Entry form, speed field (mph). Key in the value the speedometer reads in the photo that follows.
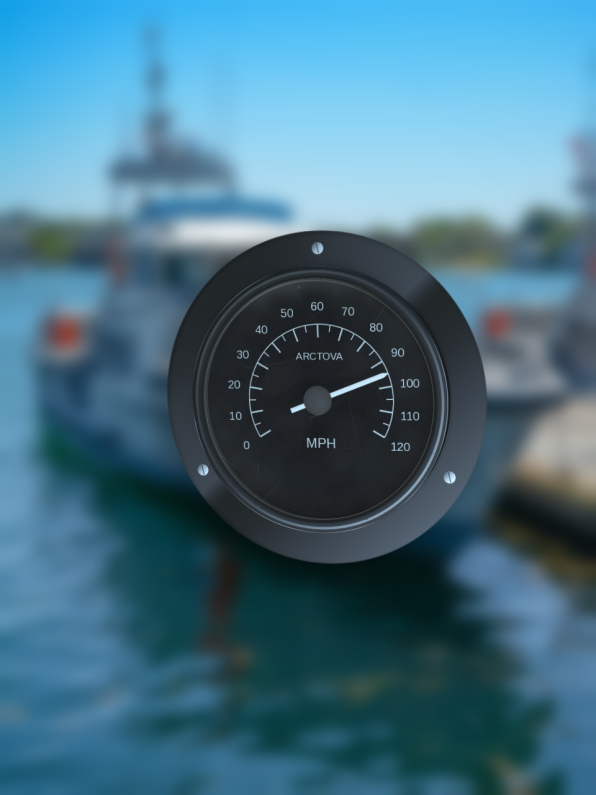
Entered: 95 mph
